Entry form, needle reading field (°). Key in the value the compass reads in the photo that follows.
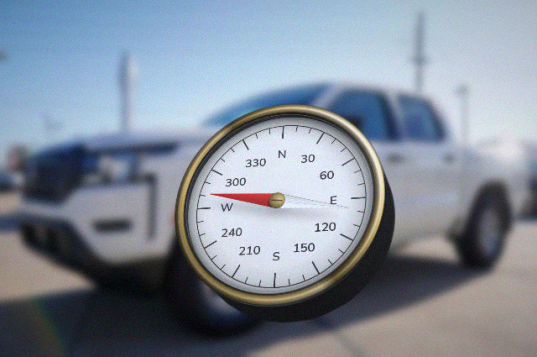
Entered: 280 °
